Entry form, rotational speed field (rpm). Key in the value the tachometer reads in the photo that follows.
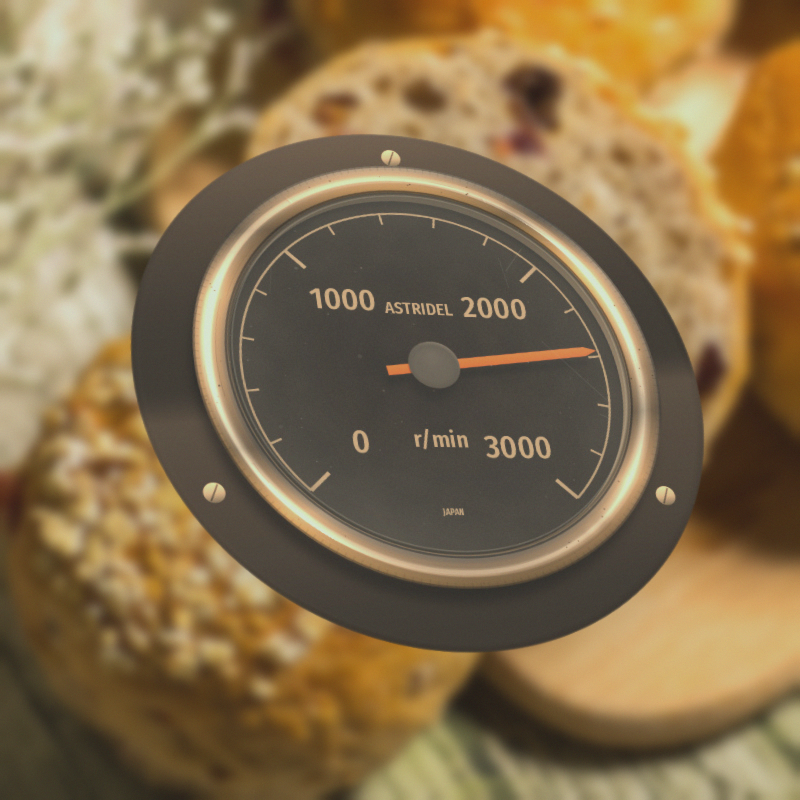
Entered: 2400 rpm
